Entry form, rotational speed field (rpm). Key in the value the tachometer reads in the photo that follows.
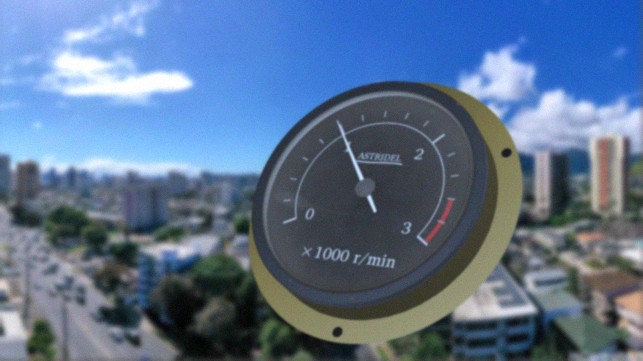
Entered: 1000 rpm
